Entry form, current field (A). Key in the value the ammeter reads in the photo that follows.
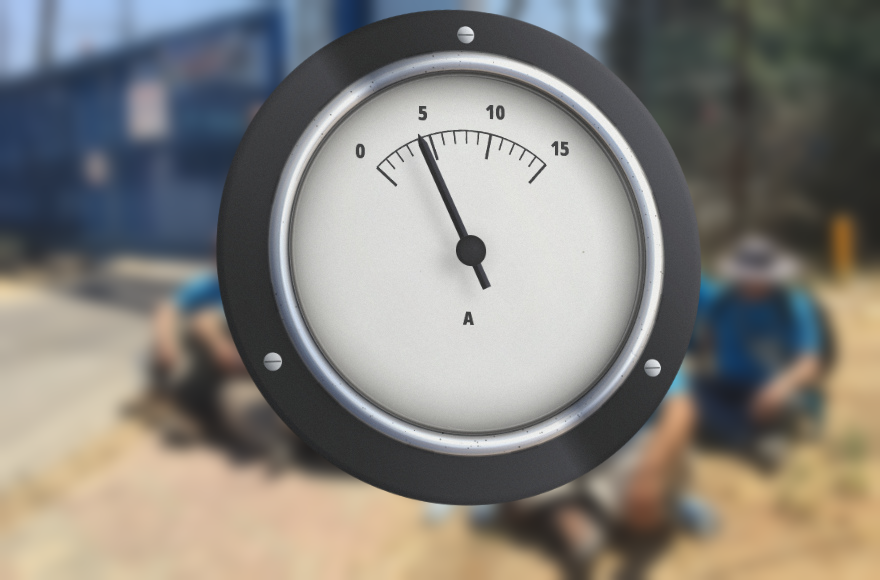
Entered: 4 A
